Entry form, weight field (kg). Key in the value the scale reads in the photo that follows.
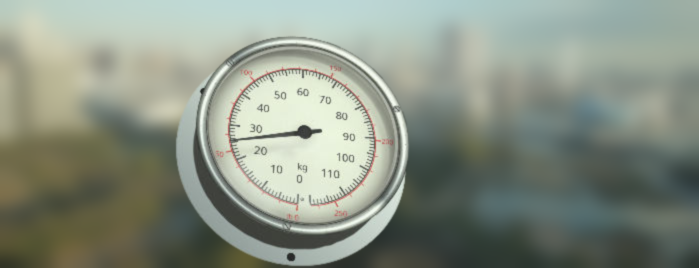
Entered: 25 kg
